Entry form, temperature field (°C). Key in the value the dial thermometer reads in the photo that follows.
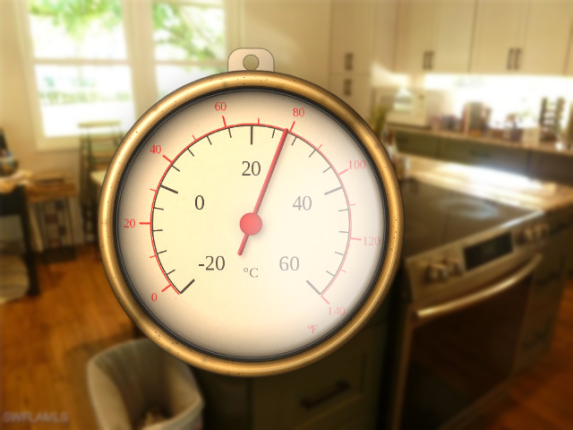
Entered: 26 °C
